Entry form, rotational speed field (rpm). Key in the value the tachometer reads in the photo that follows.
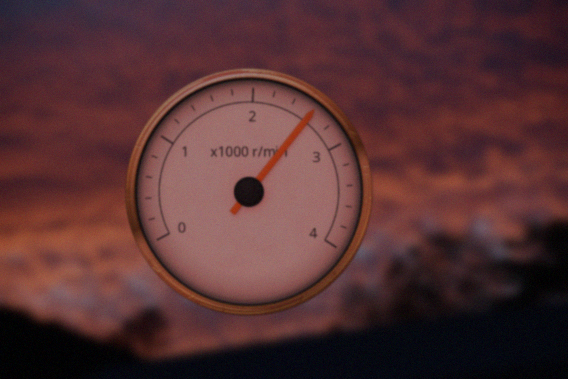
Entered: 2600 rpm
